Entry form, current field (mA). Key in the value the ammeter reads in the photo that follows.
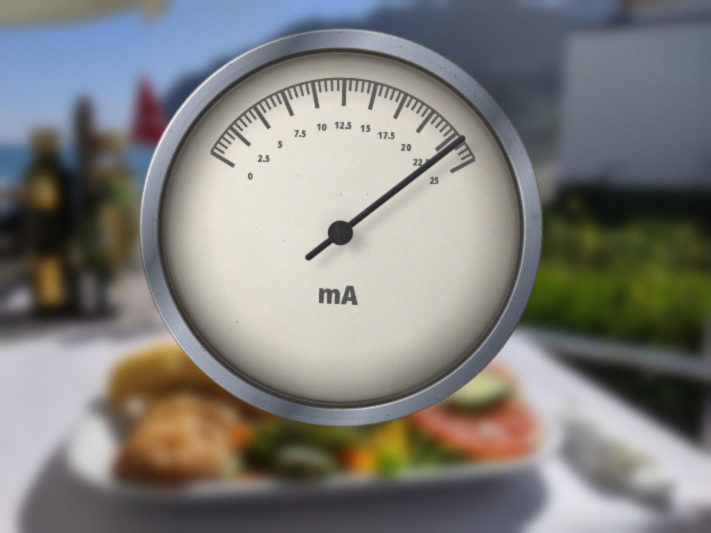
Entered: 23 mA
